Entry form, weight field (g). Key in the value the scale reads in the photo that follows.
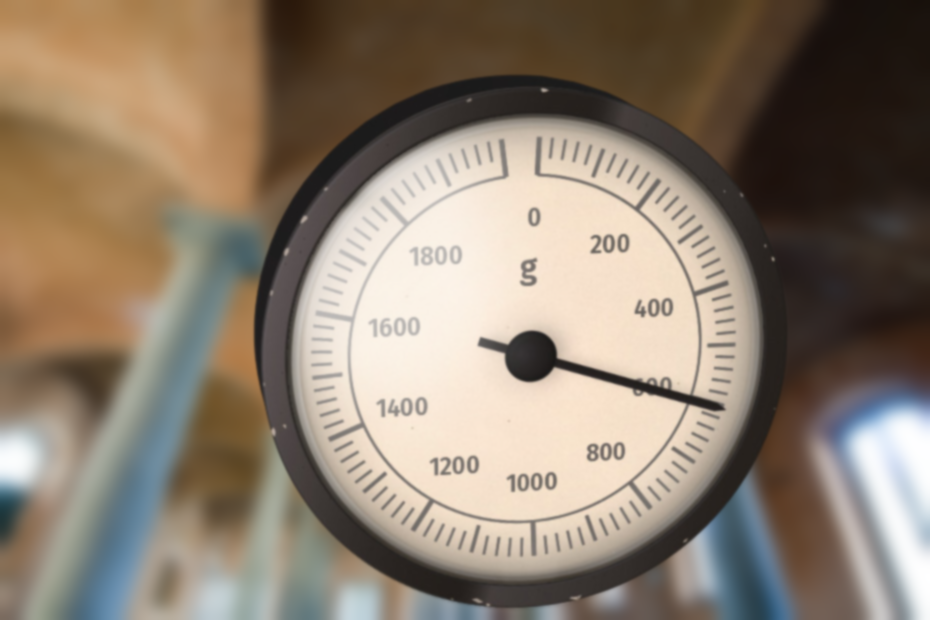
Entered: 600 g
